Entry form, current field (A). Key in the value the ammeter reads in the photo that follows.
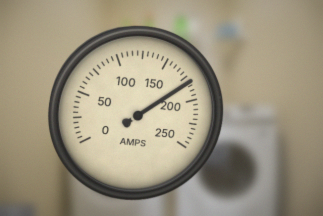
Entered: 180 A
